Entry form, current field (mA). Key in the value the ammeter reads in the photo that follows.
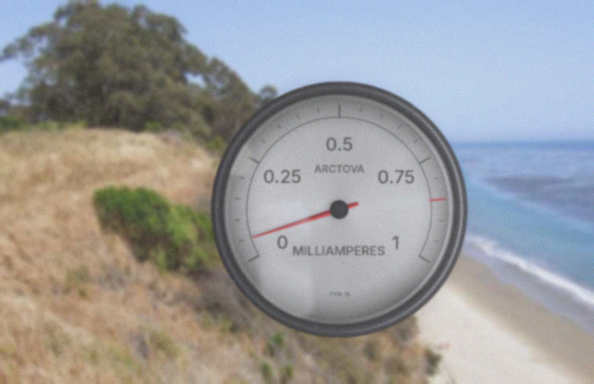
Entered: 0.05 mA
